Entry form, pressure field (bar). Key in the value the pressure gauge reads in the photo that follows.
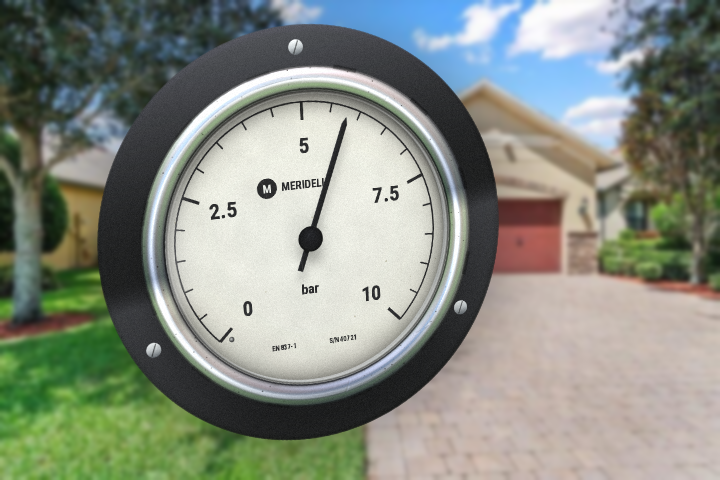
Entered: 5.75 bar
